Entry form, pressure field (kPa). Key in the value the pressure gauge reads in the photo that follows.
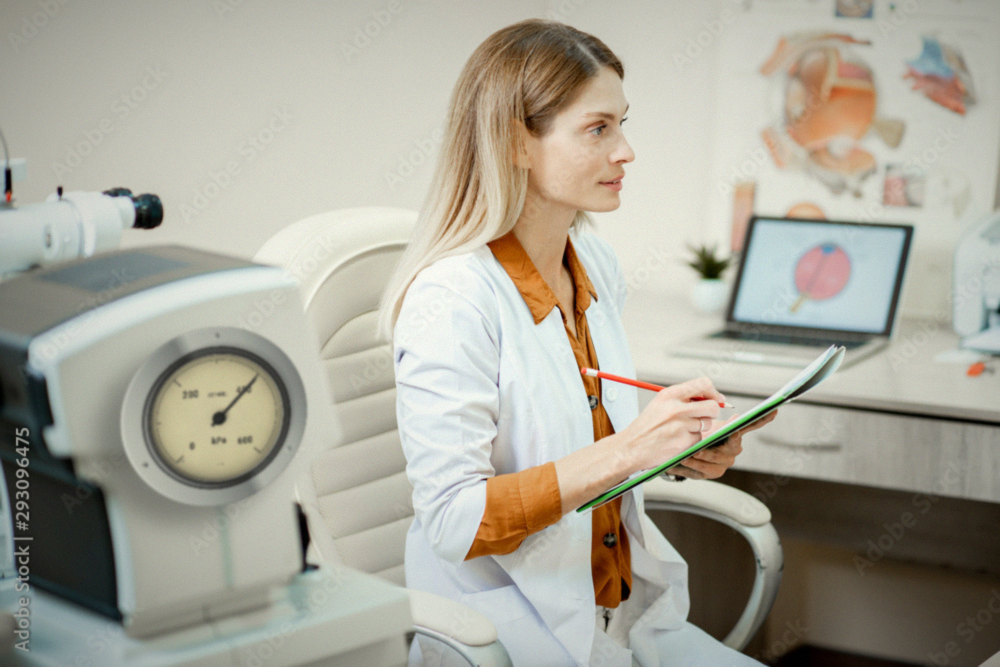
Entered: 400 kPa
